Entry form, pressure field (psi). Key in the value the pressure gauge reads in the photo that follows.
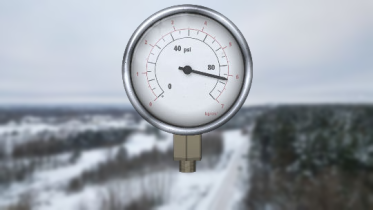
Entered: 87.5 psi
